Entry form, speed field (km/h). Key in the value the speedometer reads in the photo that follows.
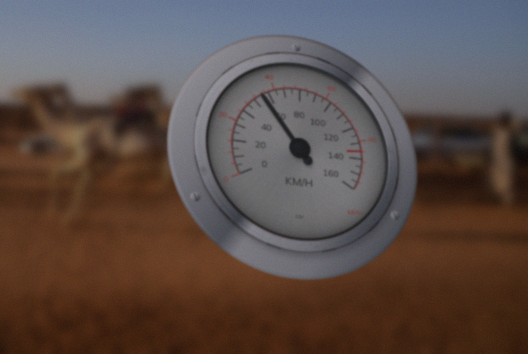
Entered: 55 km/h
